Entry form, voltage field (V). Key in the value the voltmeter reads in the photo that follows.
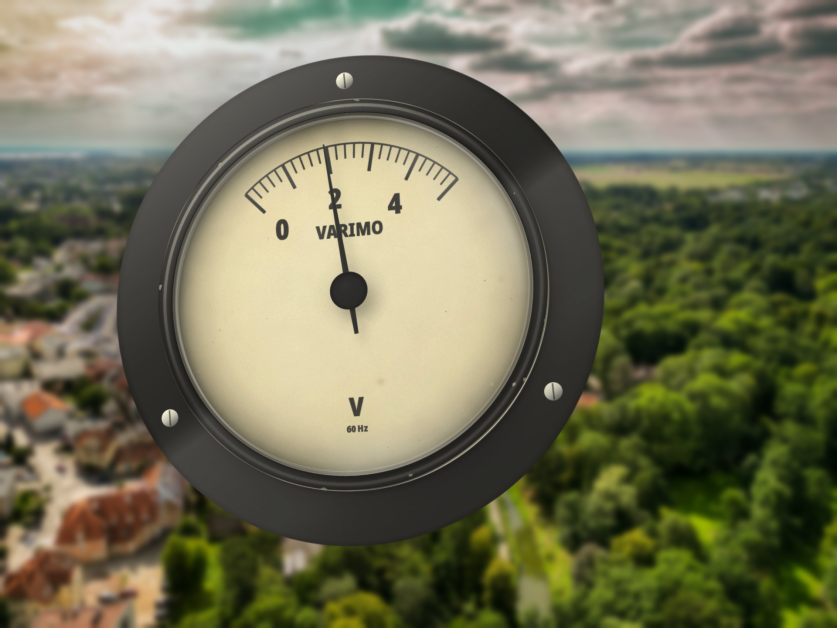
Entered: 2 V
